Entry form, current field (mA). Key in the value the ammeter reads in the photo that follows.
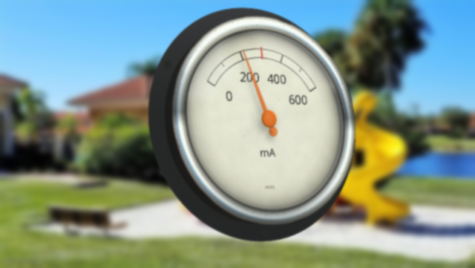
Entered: 200 mA
